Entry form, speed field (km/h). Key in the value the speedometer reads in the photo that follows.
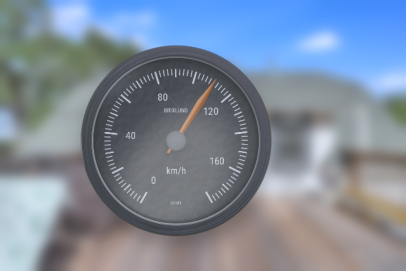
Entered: 110 km/h
